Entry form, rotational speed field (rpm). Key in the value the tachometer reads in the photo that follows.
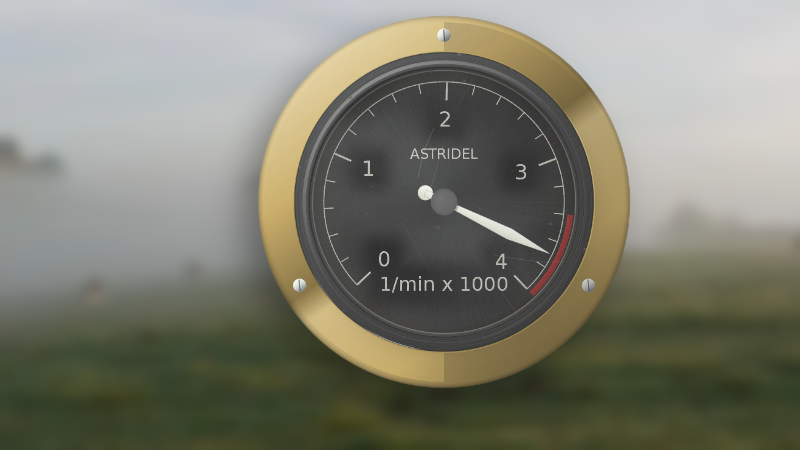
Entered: 3700 rpm
